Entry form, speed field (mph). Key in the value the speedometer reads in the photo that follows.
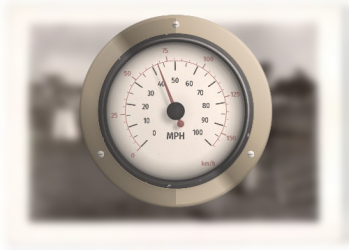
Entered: 42.5 mph
